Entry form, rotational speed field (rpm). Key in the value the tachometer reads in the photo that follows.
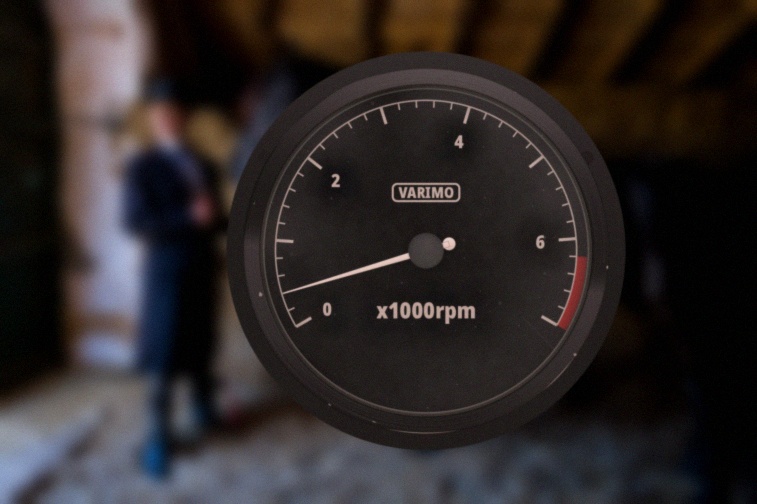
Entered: 400 rpm
